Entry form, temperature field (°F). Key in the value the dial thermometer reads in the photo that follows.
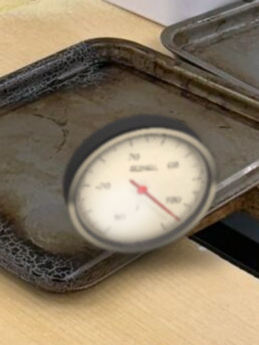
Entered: 110 °F
